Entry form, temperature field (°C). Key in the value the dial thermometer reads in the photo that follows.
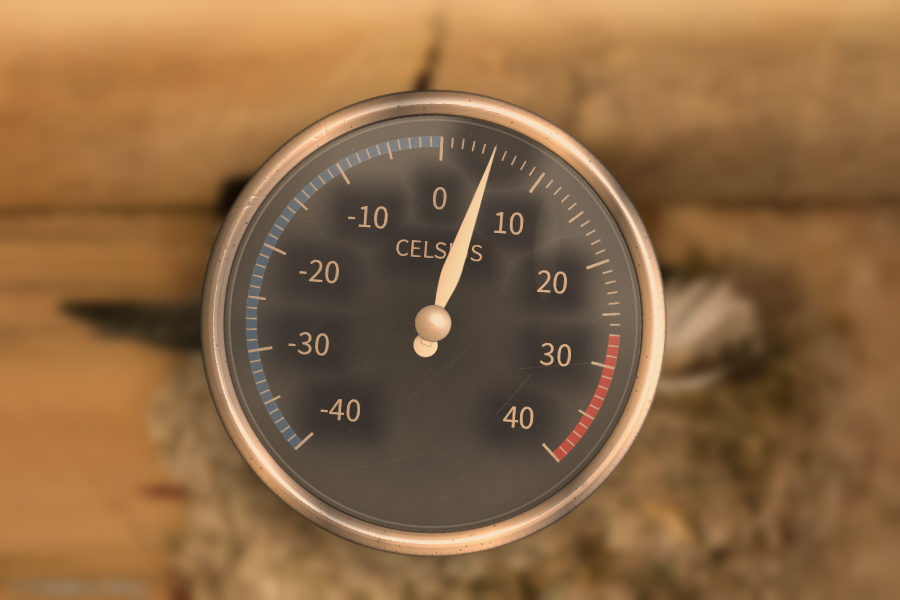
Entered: 5 °C
